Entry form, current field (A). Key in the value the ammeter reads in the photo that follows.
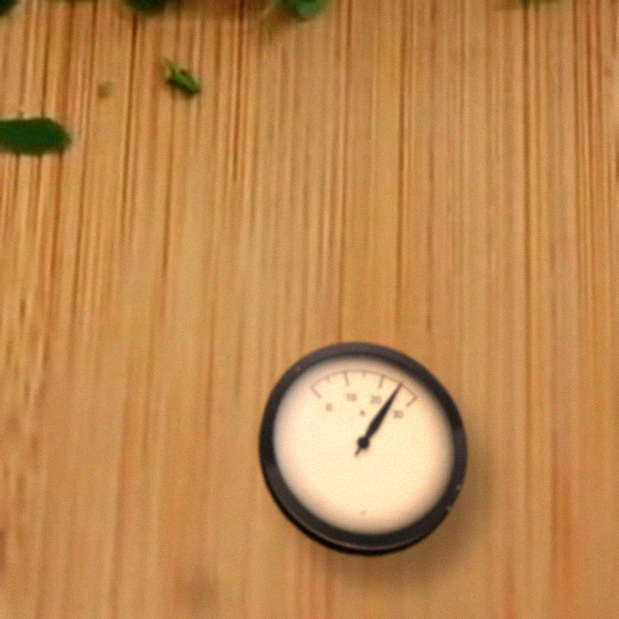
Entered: 25 A
